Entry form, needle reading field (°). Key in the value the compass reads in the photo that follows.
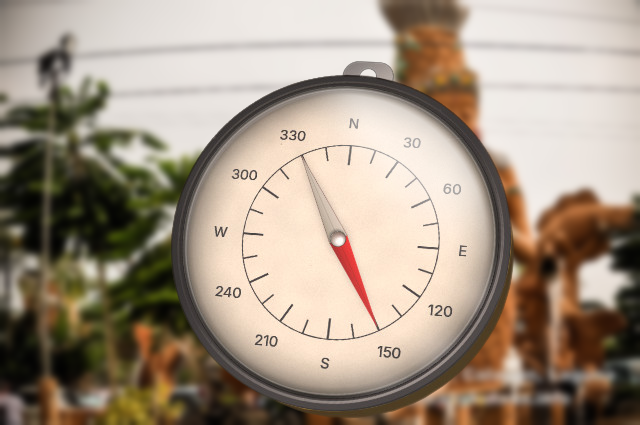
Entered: 150 °
